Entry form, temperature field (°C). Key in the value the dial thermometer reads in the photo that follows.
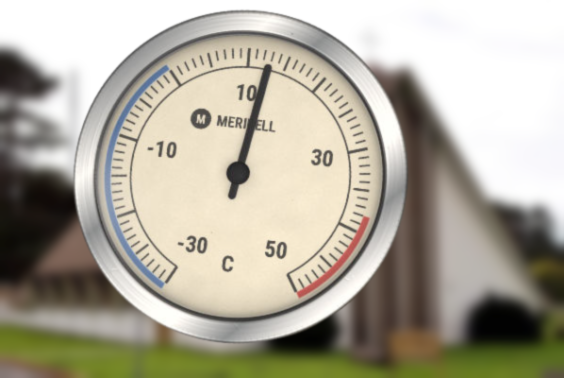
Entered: 13 °C
